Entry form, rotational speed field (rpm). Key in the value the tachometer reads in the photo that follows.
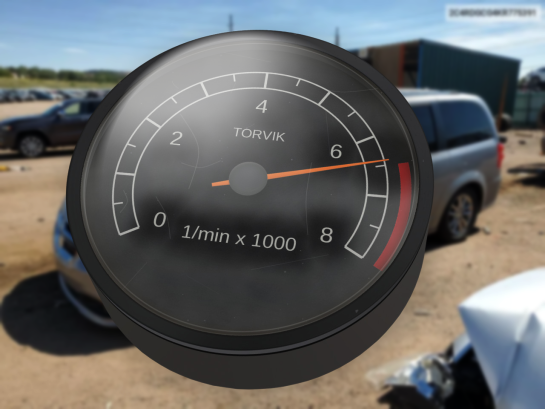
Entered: 6500 rpm
